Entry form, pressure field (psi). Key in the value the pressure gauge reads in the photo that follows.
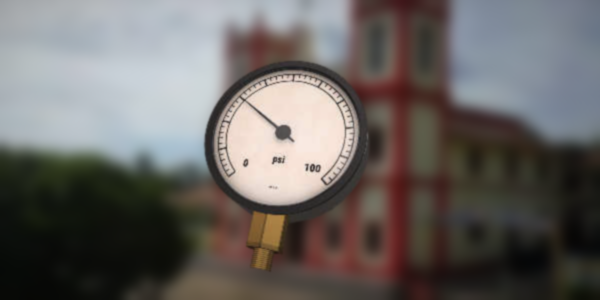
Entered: 30 psi
